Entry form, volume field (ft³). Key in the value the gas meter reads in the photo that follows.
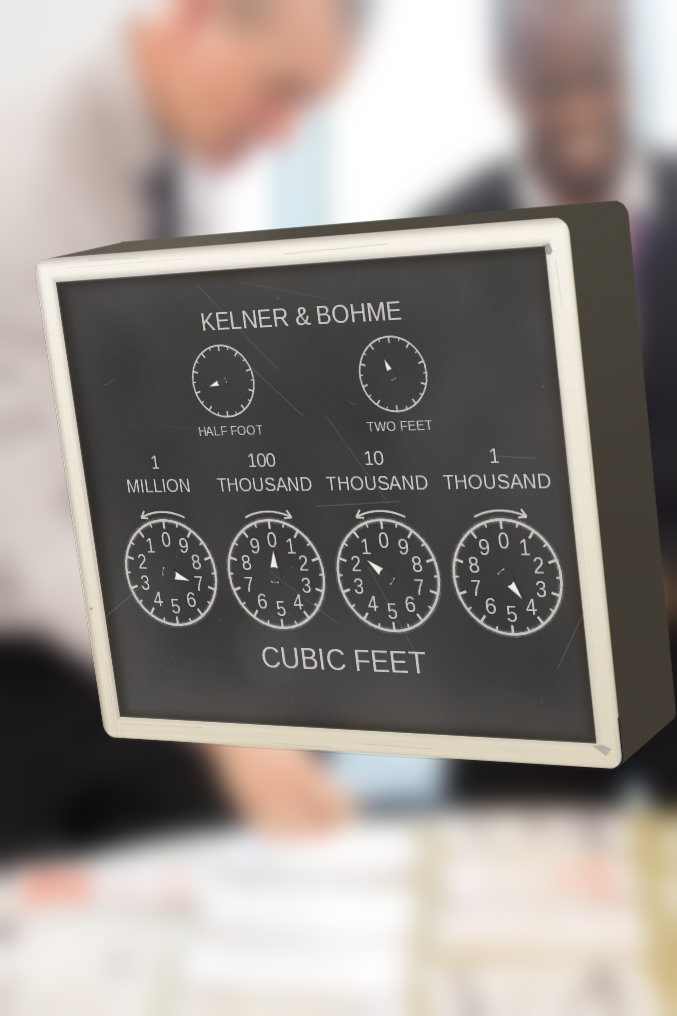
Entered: 701400 ft³
